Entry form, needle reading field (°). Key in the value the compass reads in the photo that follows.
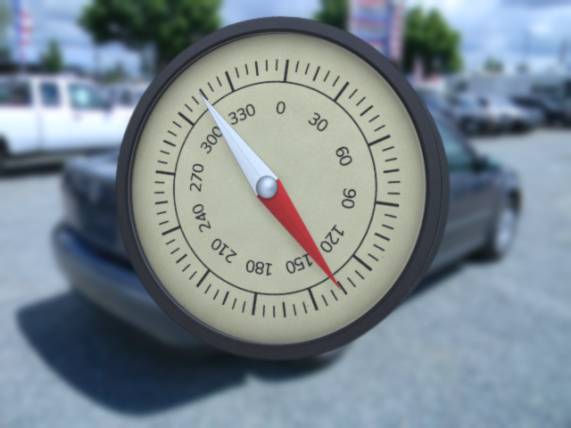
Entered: 135 °
